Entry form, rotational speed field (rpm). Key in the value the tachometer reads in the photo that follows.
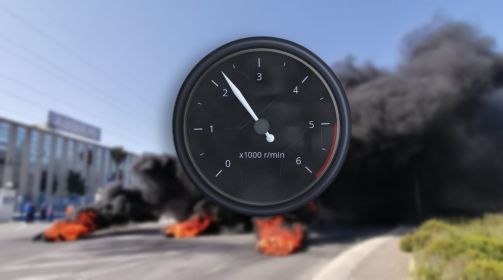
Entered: 2250 rpm
